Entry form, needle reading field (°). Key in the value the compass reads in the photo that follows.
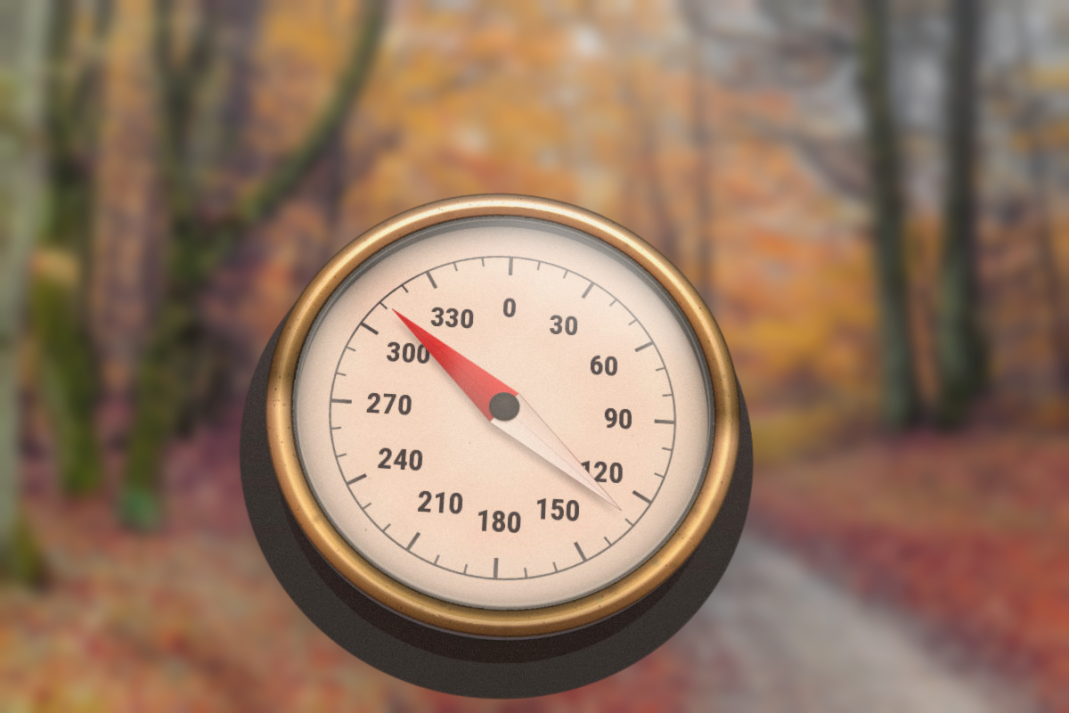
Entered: 310 °
